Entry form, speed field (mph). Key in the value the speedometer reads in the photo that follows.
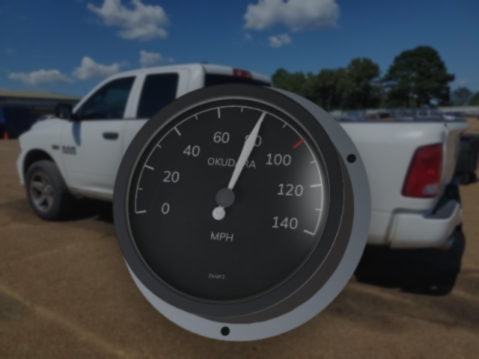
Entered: 80 mph
